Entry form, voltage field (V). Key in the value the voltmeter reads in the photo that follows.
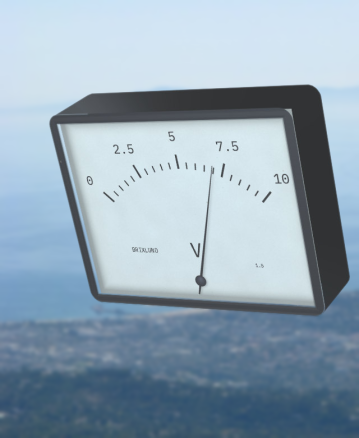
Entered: 7 V
